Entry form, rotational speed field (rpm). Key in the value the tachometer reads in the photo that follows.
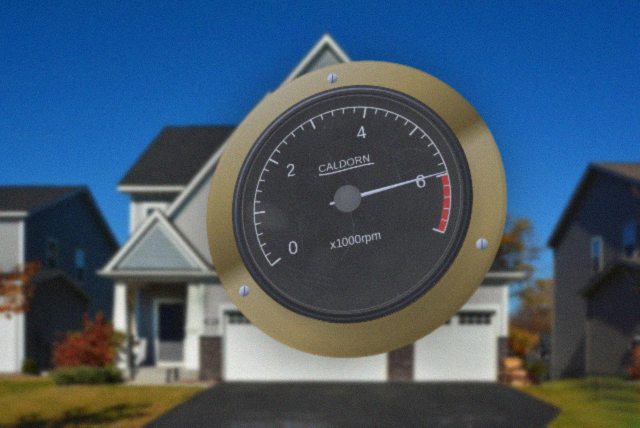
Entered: 6000 rpm
